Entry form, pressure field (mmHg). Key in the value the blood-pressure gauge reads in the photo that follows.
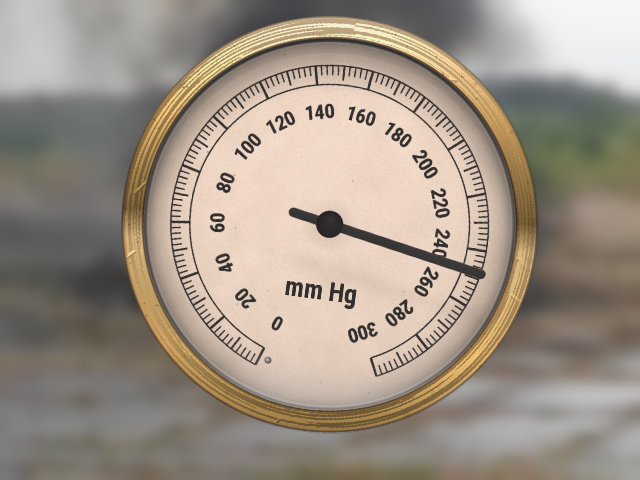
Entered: 248 mmHg
